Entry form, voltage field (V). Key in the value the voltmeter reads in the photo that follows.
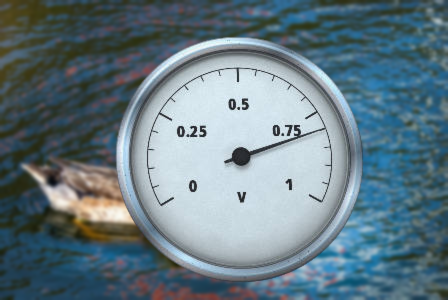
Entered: 0.8 V
